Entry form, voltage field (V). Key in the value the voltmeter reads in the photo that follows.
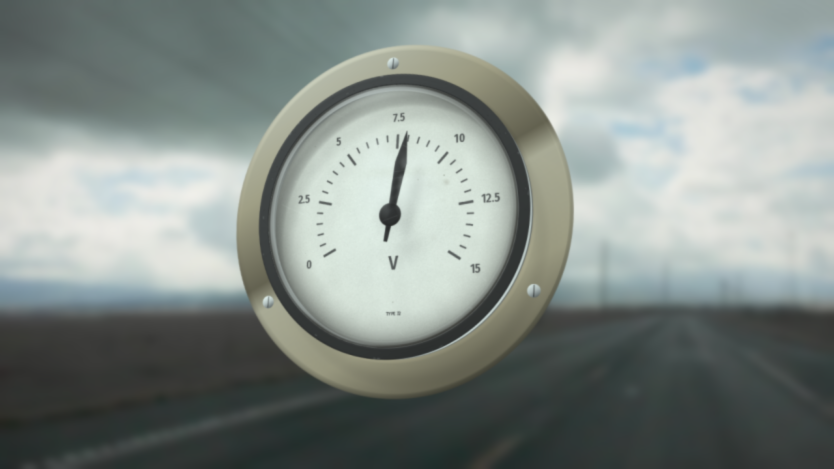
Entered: 8 V
